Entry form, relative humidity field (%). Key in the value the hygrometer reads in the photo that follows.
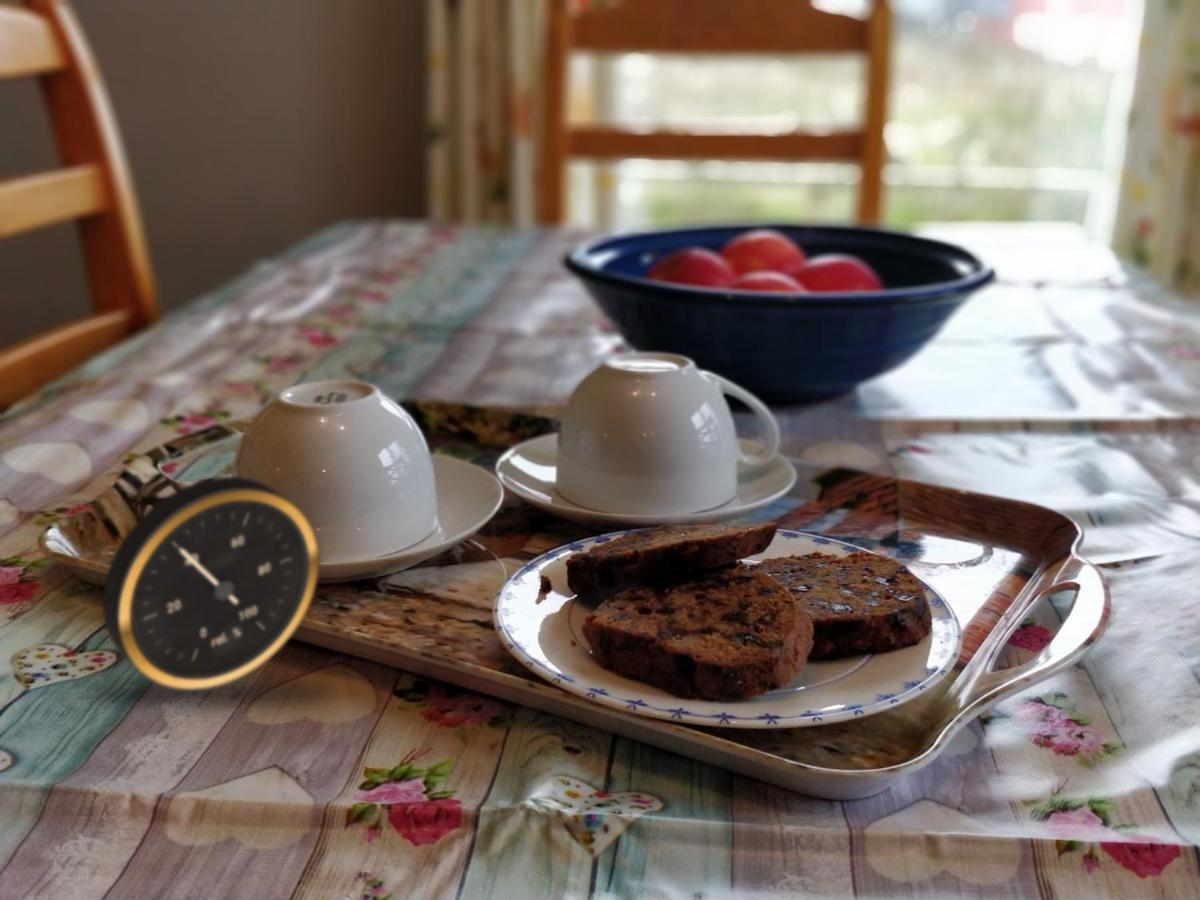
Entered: 40 %
